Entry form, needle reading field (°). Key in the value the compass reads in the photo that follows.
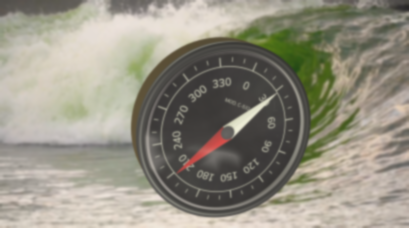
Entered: 210 °
